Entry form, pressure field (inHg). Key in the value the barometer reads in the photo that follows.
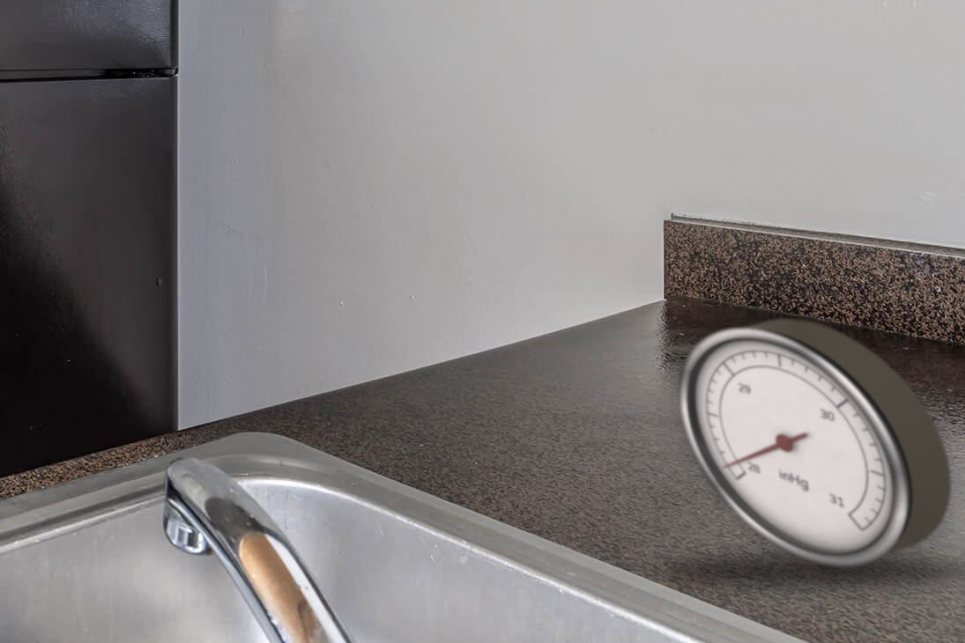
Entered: 28.1 inHg
